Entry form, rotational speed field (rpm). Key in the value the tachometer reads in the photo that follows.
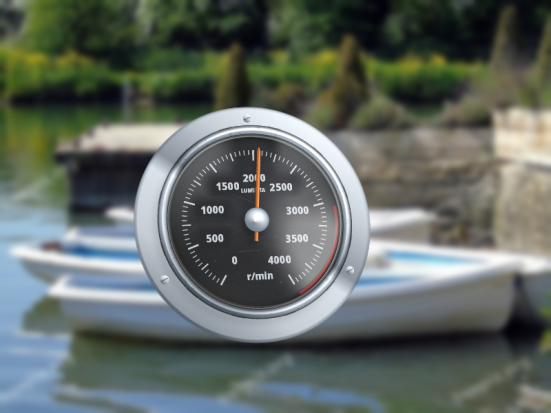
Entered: 2050 rpm
